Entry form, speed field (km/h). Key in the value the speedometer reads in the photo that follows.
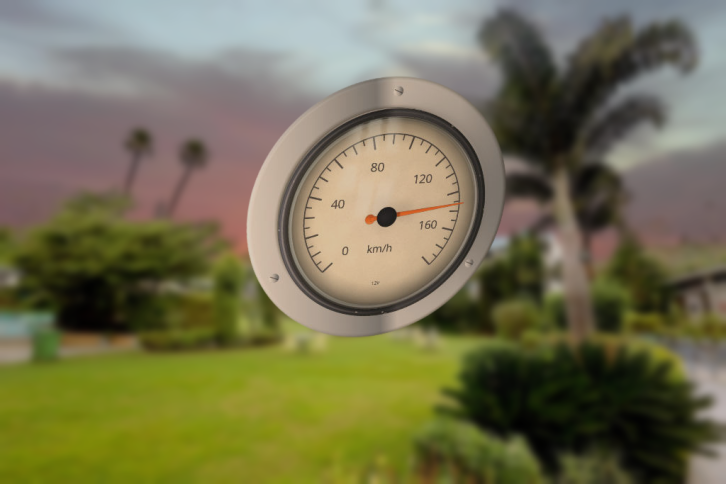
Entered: 145 km/h
